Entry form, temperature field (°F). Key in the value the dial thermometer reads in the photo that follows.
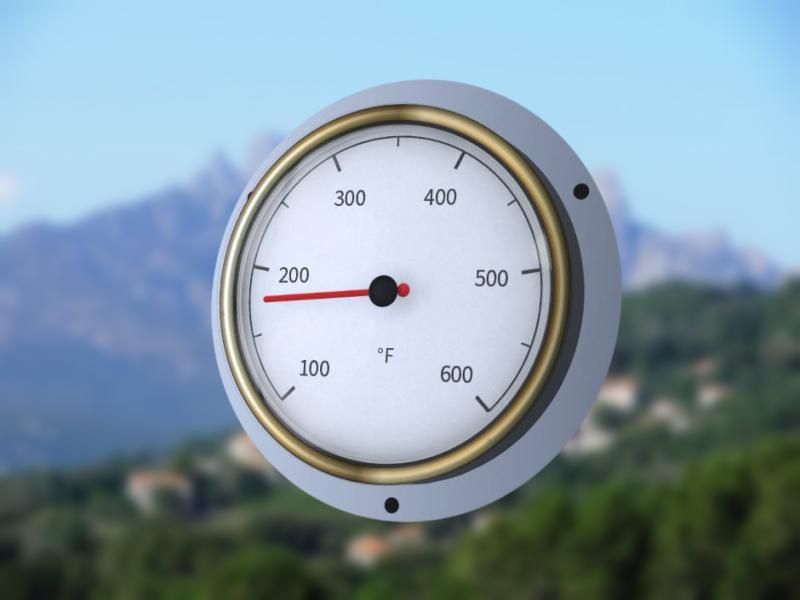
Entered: 175 °F
